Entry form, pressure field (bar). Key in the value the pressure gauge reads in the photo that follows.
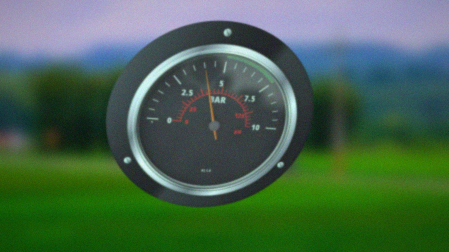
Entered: 4 bar
